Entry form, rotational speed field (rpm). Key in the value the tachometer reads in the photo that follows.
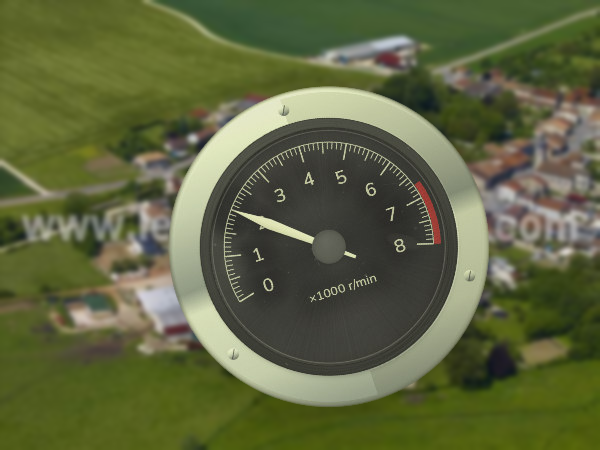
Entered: 2000 rpm
